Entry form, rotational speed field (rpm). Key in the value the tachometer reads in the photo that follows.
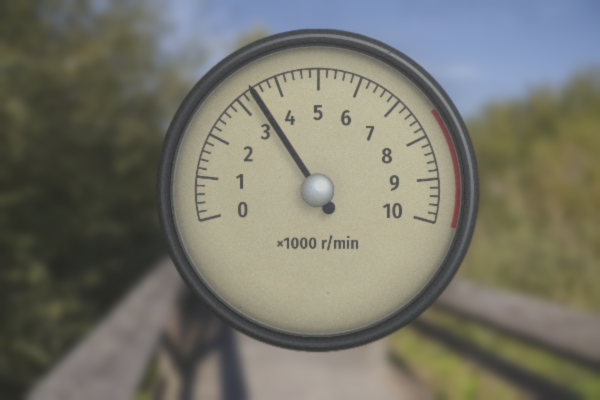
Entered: 3400 rpm
